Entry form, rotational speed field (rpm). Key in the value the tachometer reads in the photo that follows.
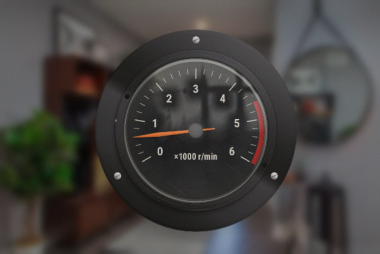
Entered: 600 rpm
